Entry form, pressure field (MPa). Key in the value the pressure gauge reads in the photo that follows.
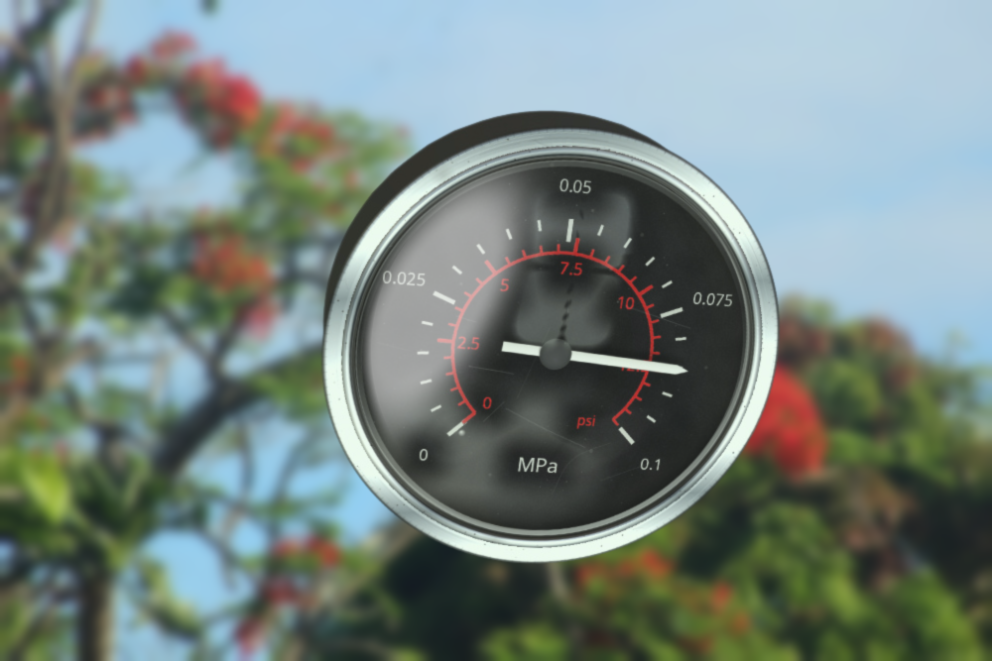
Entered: 0.085 MPa
